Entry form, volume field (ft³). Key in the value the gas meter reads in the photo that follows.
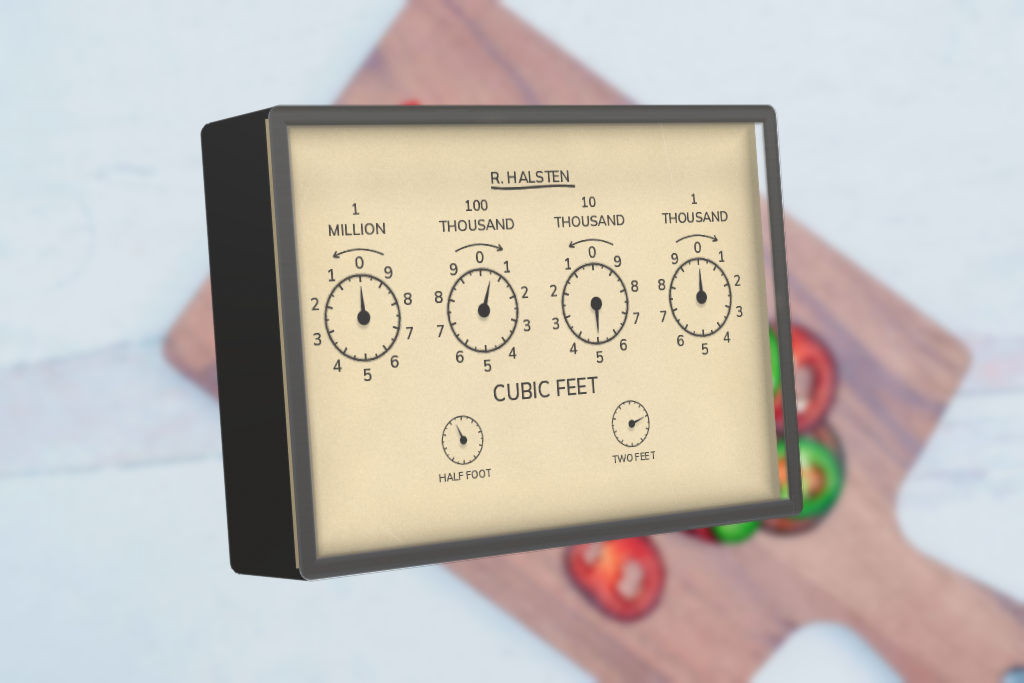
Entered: 5000 ft³
